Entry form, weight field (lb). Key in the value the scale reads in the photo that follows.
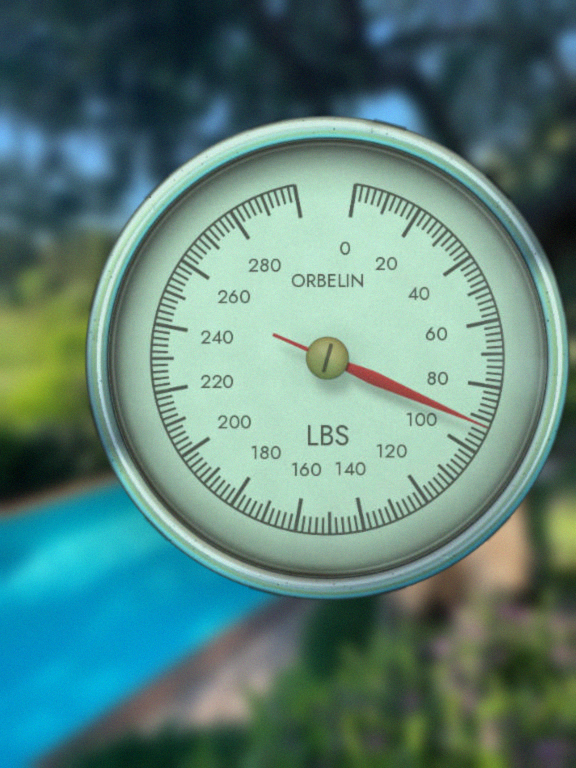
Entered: 92 lb
